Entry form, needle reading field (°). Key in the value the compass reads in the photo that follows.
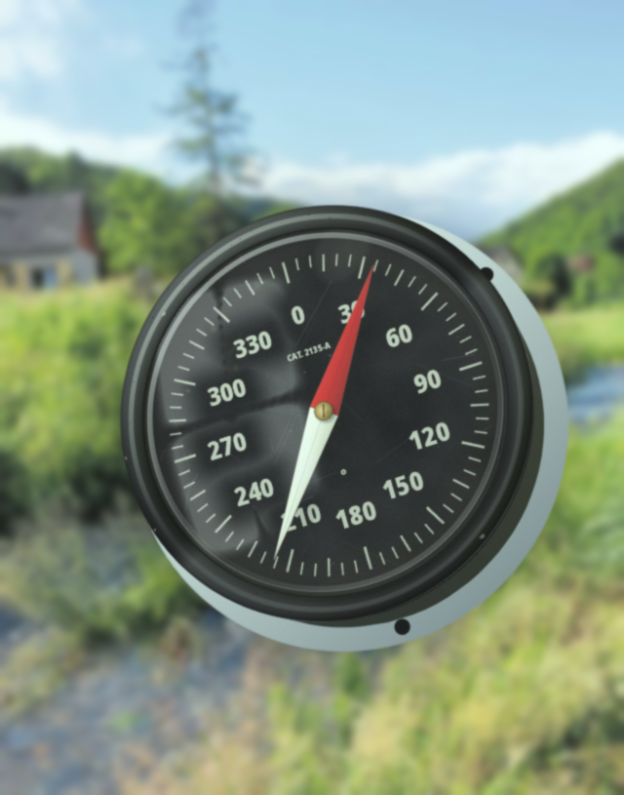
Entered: 35 °
